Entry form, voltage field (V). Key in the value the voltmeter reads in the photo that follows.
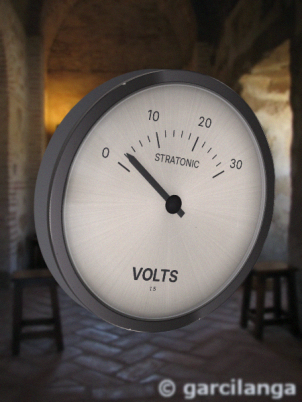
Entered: 2 V
